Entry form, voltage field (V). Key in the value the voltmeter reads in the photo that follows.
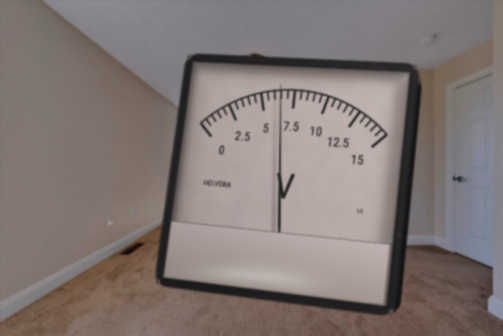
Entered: 6.5 V
